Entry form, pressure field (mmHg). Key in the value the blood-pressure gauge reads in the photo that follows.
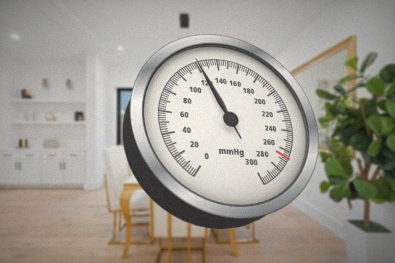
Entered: 120 mmHg
